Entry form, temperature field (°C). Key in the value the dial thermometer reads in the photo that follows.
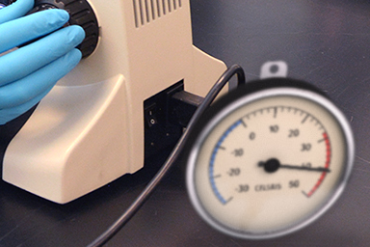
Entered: 40 °C
